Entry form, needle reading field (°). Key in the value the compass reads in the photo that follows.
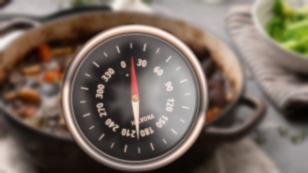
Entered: 15 °
